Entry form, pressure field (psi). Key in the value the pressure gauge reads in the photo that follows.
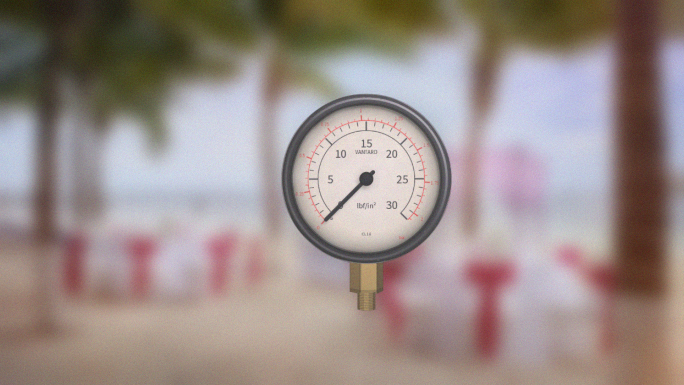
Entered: 0 psi
